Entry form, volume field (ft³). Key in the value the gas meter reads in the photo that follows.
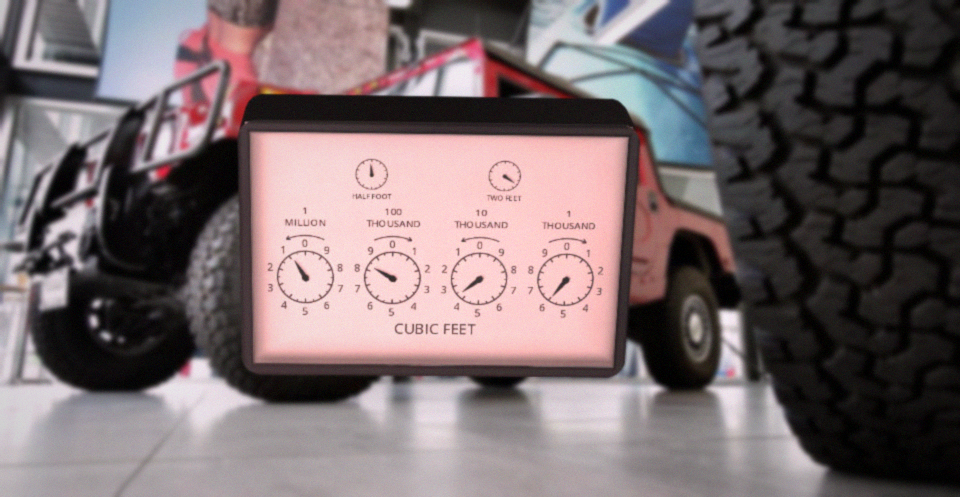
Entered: 83600 ft³
